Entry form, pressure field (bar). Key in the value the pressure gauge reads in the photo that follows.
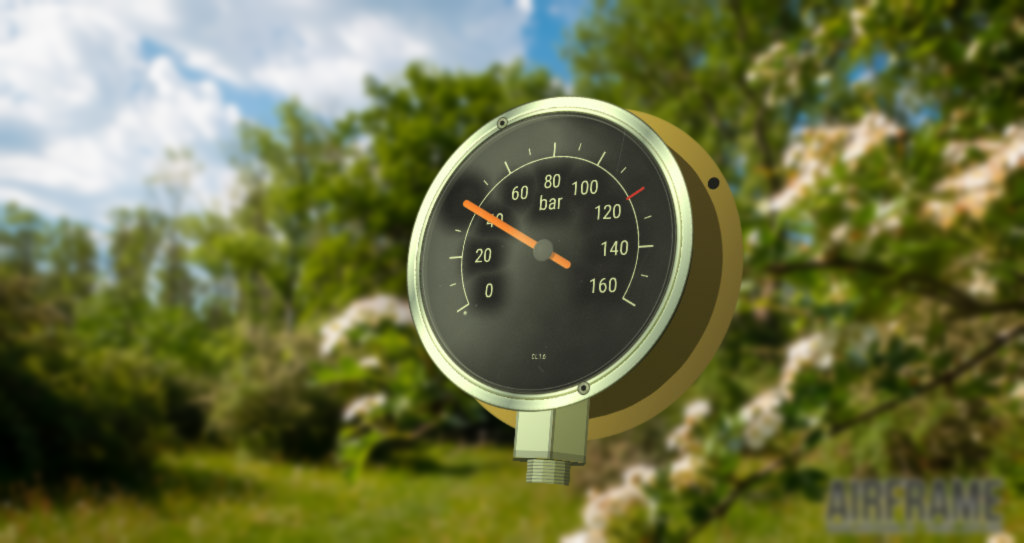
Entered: 40 bar
